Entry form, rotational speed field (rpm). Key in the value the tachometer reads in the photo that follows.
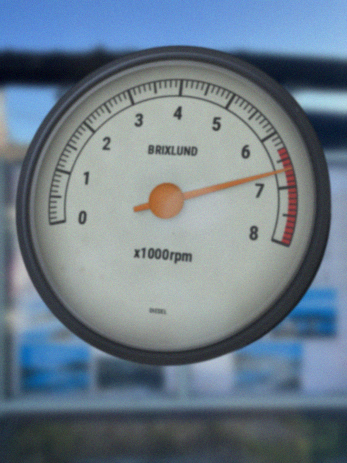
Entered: 6700 rpm
